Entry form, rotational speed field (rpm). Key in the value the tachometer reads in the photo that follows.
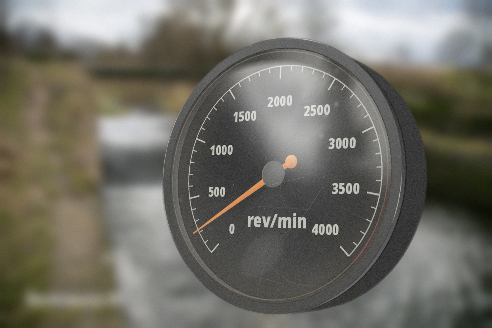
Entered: 200 rpm
